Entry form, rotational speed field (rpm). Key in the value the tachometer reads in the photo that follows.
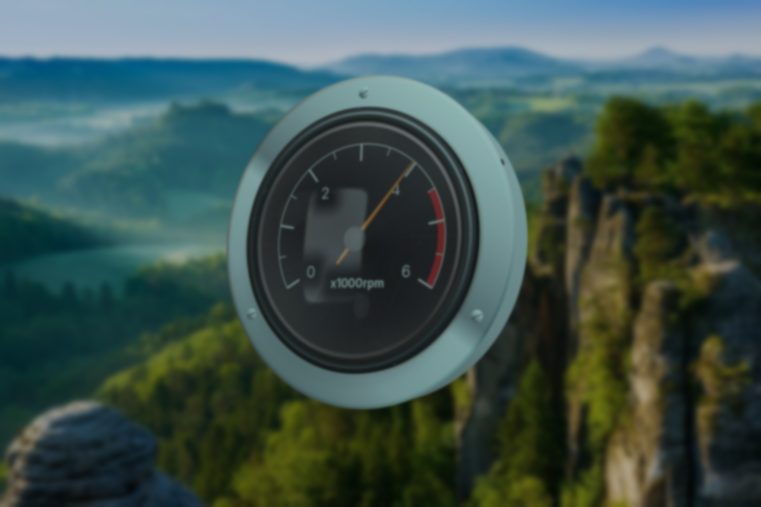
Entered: 4000 rpm
